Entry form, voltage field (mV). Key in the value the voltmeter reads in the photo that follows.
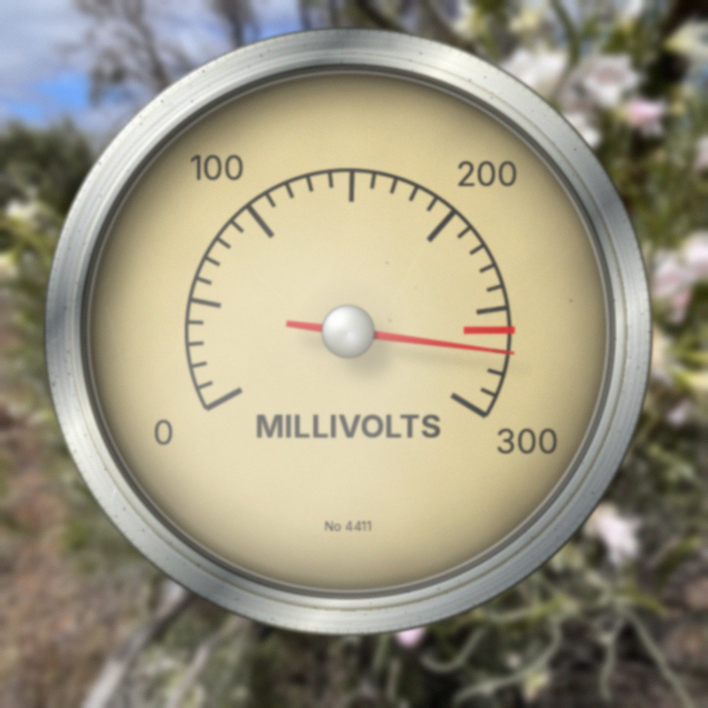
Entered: 270 mV
